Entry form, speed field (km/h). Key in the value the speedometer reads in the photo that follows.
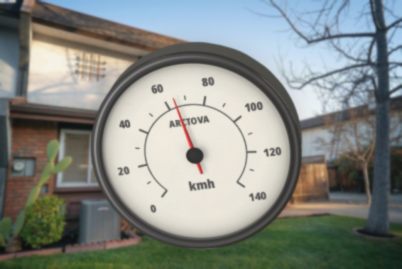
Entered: 65 km/h
